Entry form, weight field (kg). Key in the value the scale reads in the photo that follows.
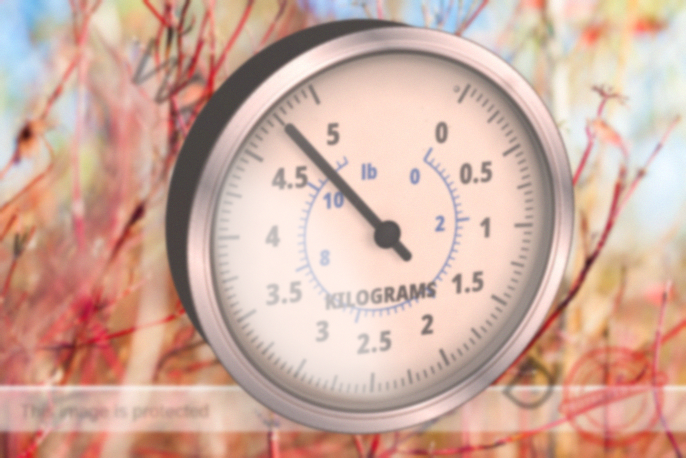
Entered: 4.75 kg
